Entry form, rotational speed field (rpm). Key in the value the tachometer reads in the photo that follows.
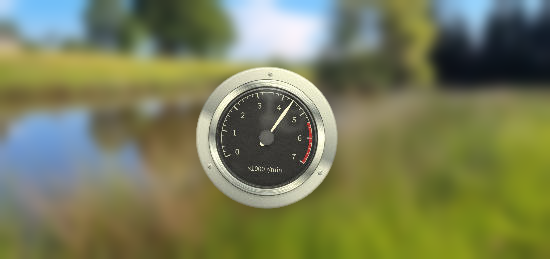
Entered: 4400 rpm
